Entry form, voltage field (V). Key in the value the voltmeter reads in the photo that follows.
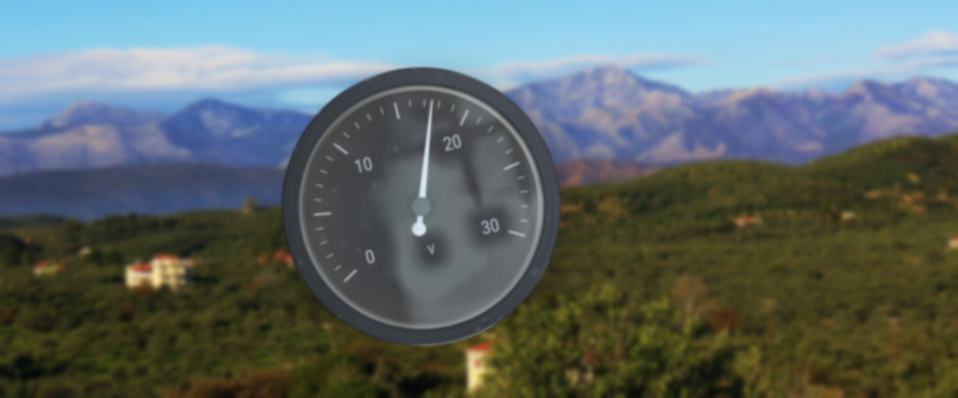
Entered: 17.5 V
